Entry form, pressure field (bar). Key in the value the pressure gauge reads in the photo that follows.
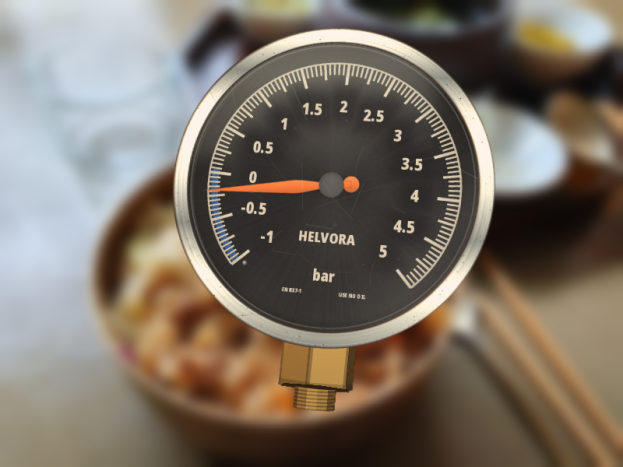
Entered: -0.2 bar
